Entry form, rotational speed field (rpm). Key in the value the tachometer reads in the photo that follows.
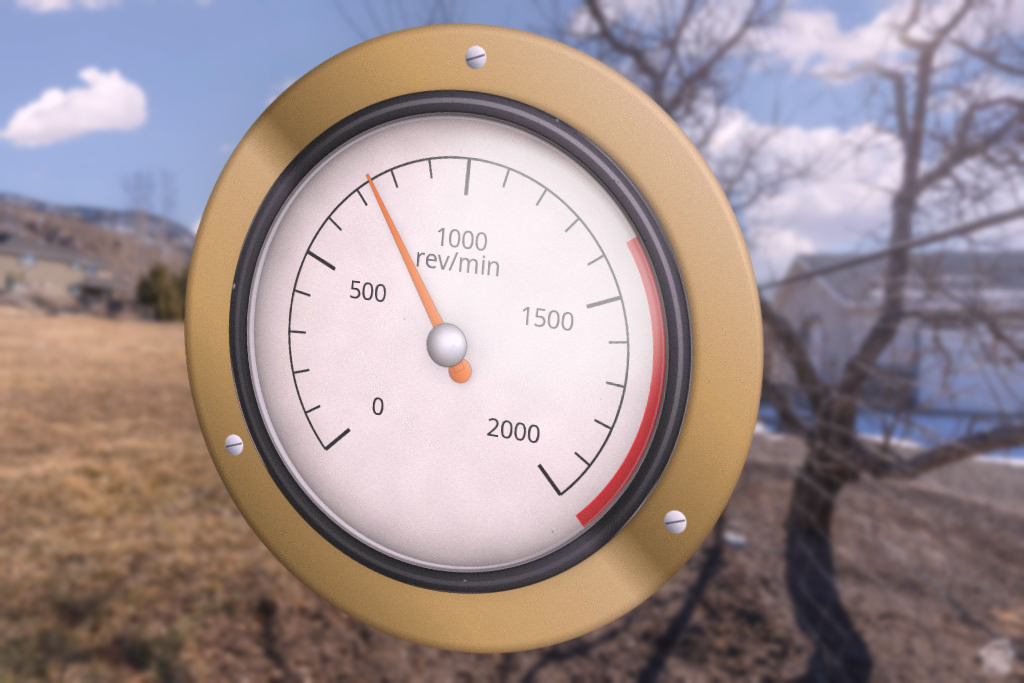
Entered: 750 rpm
